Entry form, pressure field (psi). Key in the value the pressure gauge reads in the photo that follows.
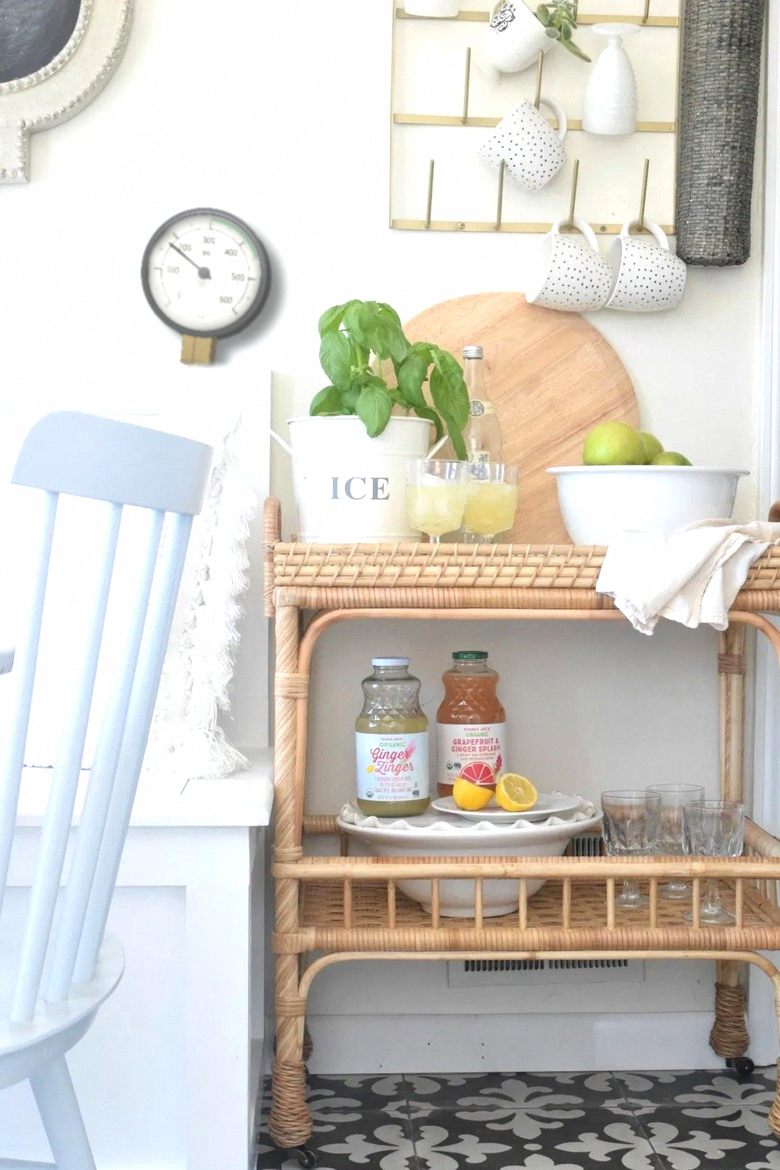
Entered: 175 psi
